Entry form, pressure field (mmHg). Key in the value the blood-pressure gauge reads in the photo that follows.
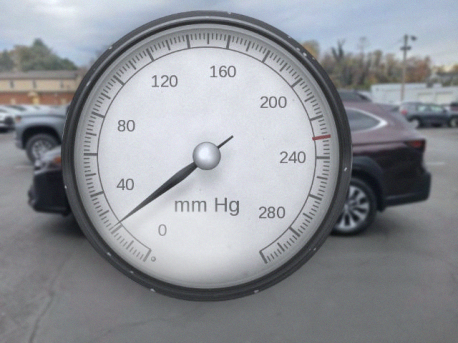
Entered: 22 mmHg
